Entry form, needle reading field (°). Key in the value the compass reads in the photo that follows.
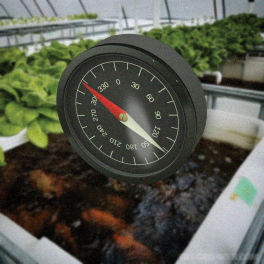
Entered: 315 °
